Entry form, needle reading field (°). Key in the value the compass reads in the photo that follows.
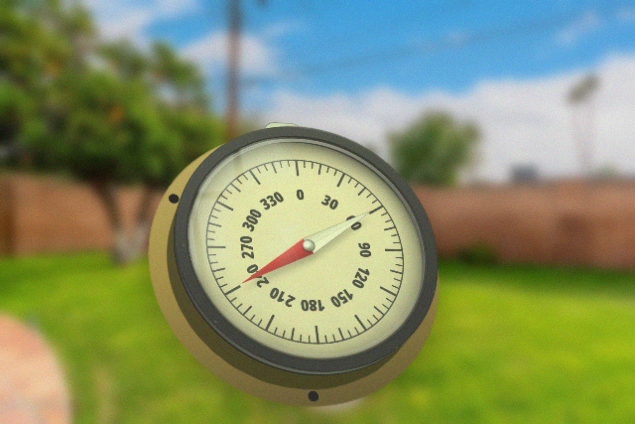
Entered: 240 °
